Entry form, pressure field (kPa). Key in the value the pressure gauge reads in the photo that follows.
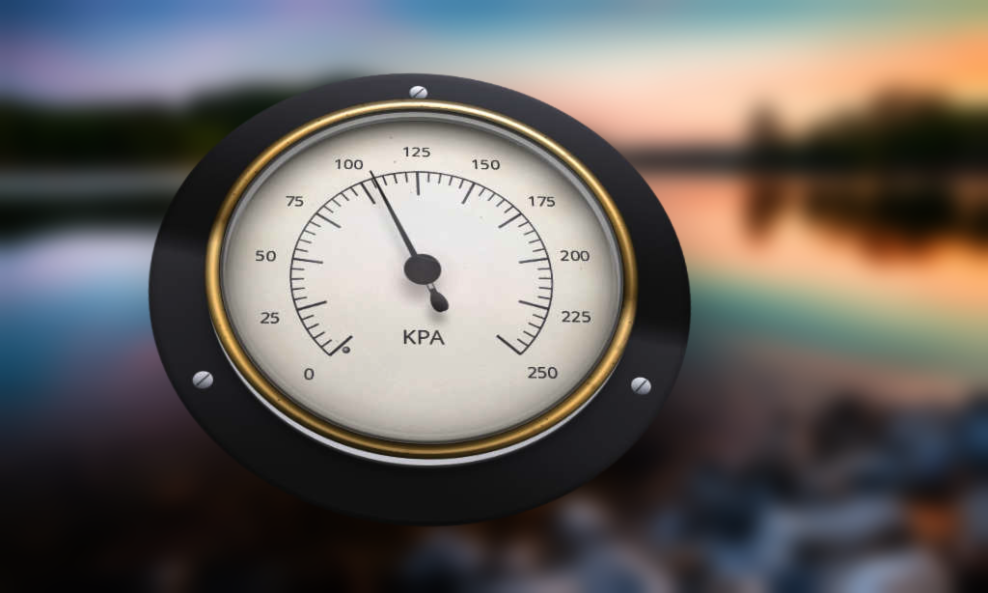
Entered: 105 kPa
